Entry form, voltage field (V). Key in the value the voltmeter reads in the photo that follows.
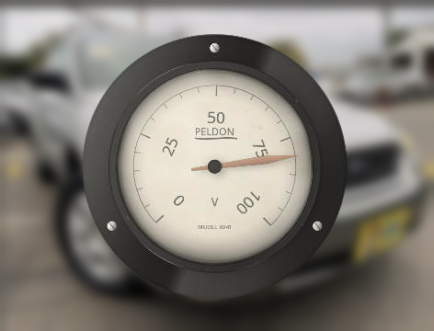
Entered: 80 V
